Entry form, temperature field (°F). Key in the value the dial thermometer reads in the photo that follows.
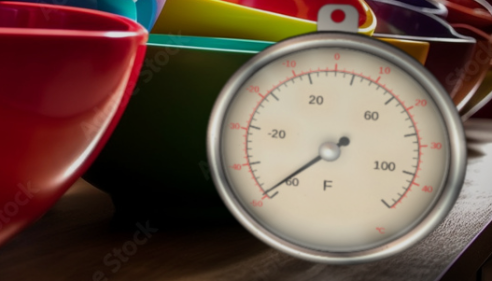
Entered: -56 °F
